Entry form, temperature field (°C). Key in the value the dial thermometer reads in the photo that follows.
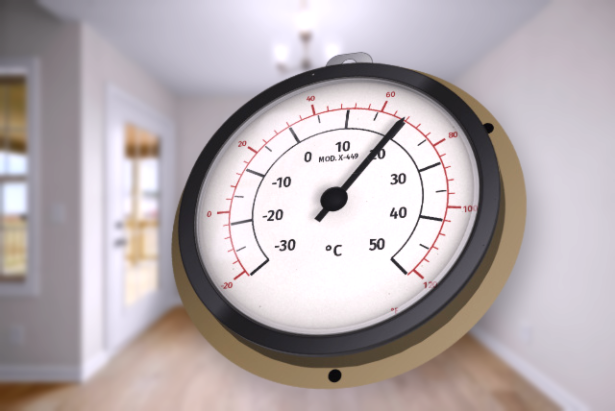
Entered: 20 °C
